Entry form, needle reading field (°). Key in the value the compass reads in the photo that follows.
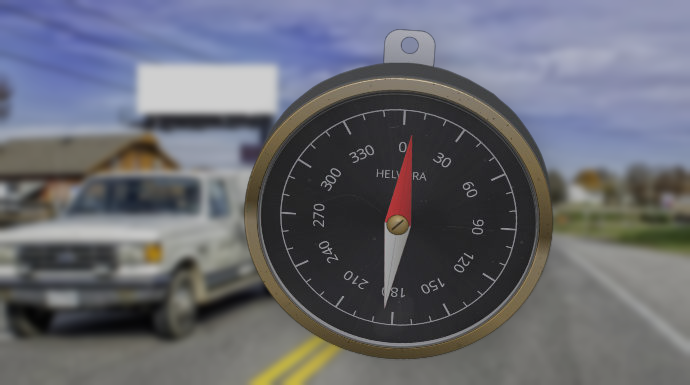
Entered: 5 °
